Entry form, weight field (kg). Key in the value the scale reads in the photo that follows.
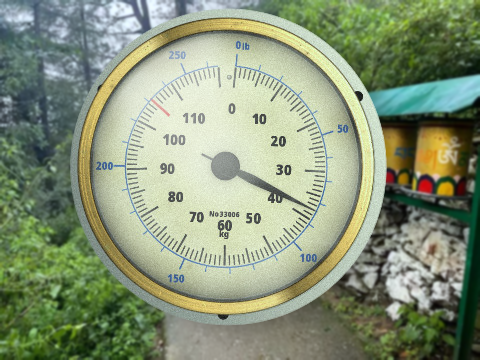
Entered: 38 kg
